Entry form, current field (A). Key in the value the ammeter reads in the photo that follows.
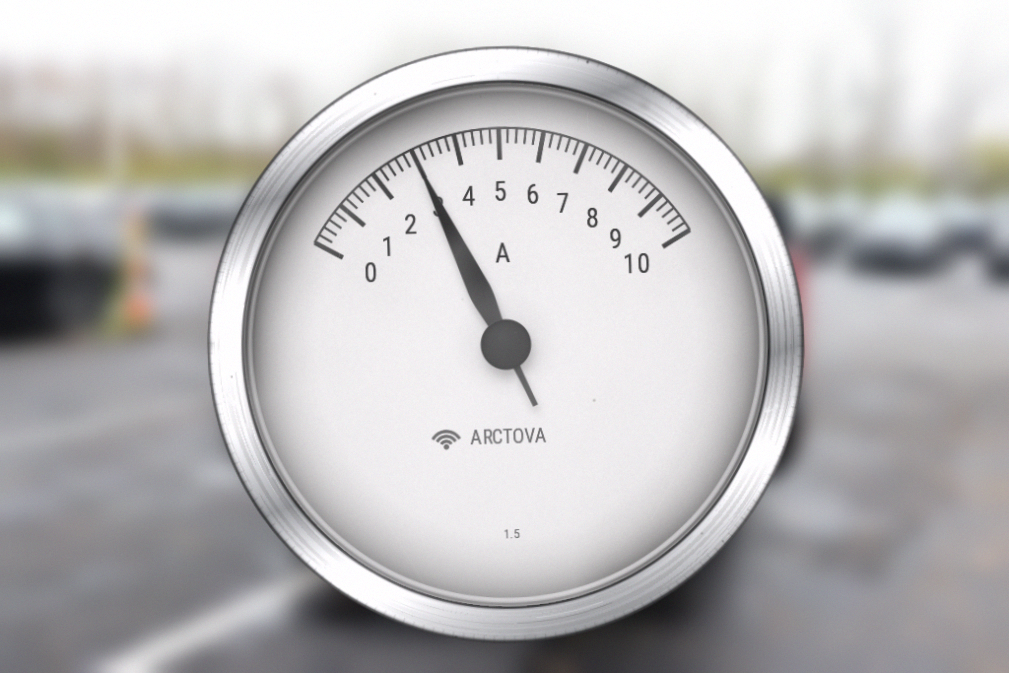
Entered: 3 A
